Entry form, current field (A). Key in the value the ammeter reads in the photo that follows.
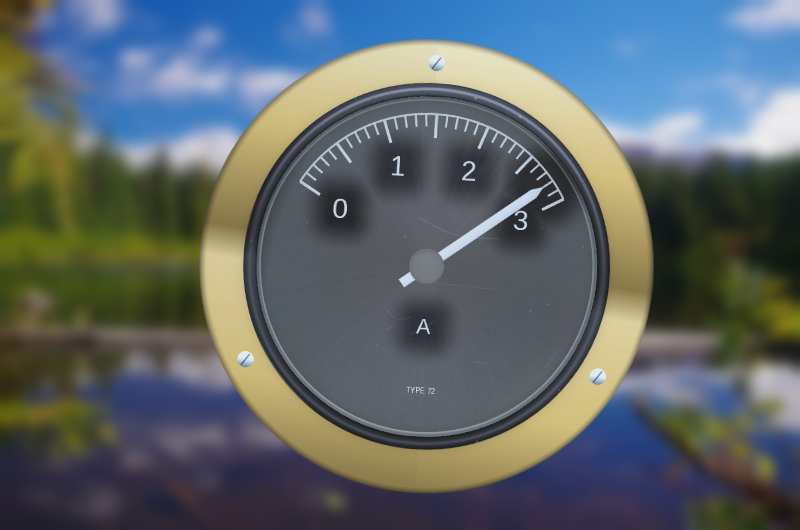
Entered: 2.8 A
